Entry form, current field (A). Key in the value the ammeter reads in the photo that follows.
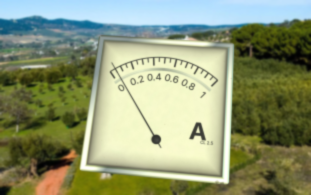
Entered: 0.05 A
